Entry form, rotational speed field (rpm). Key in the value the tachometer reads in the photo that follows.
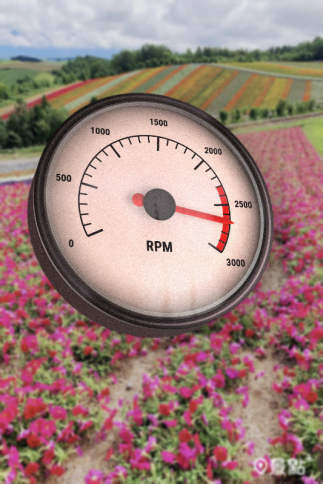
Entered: 2700 rpm
